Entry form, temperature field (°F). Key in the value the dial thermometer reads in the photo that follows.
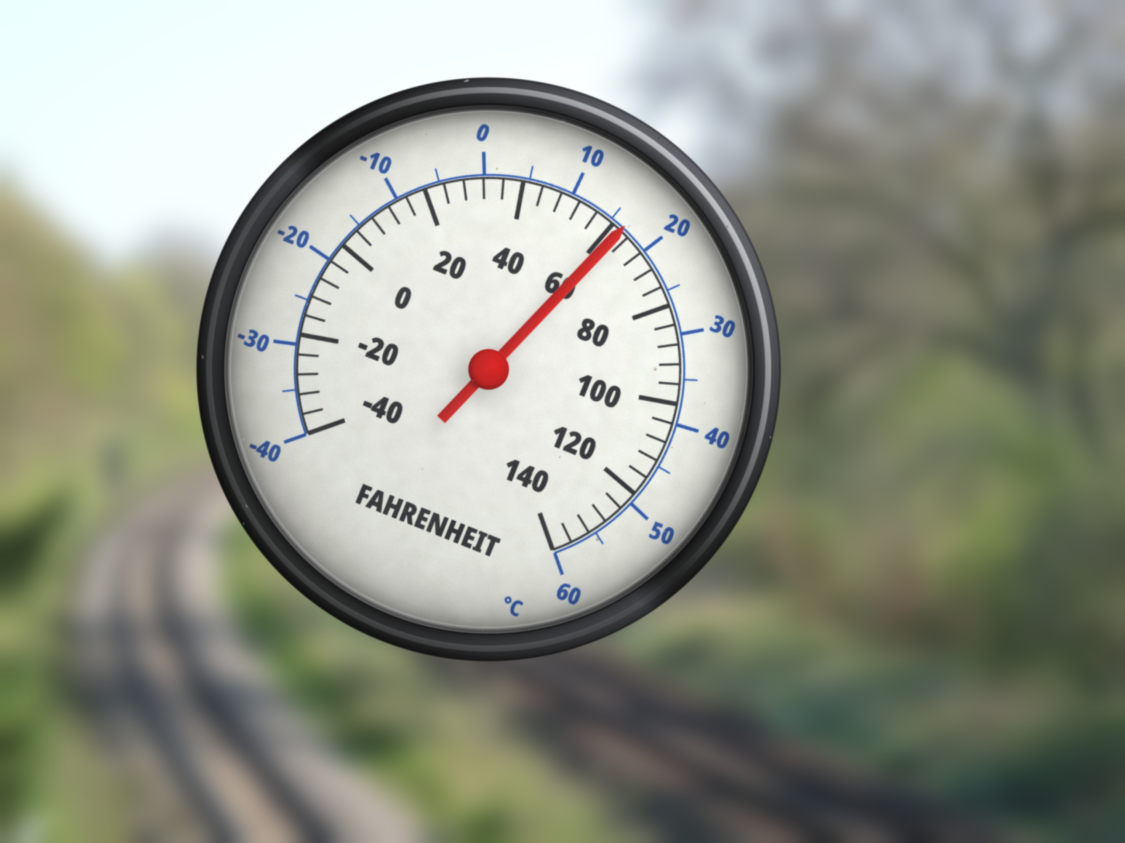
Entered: 62 °F
